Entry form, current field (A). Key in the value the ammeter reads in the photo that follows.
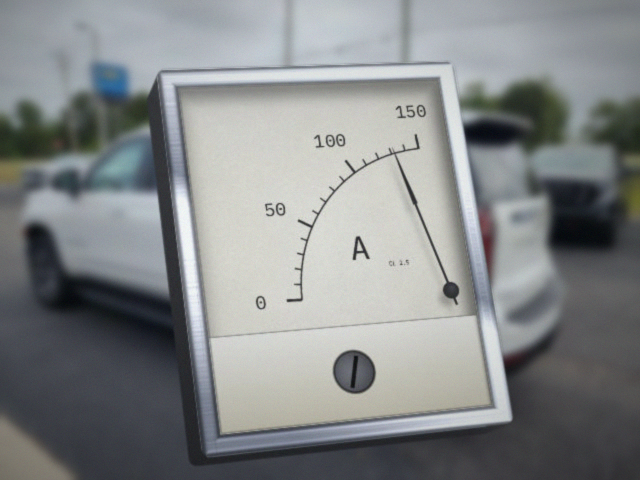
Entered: 130 A
